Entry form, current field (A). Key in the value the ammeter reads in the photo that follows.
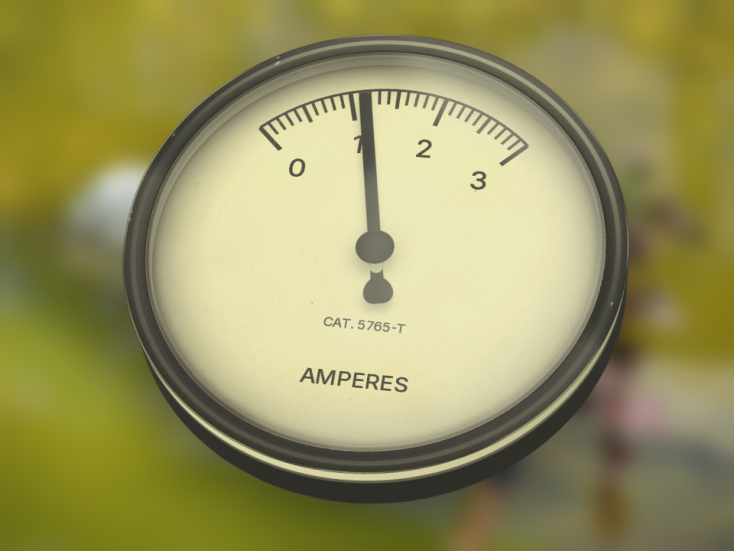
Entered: 1.15 A
